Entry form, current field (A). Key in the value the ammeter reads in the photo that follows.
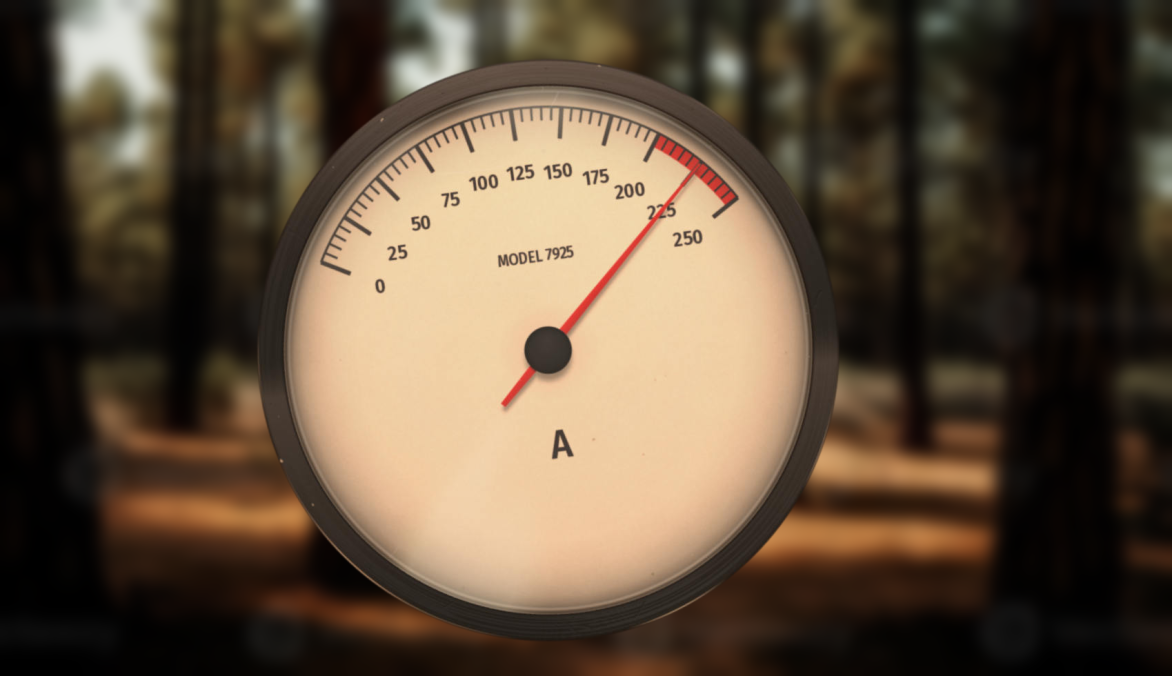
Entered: 225 A
